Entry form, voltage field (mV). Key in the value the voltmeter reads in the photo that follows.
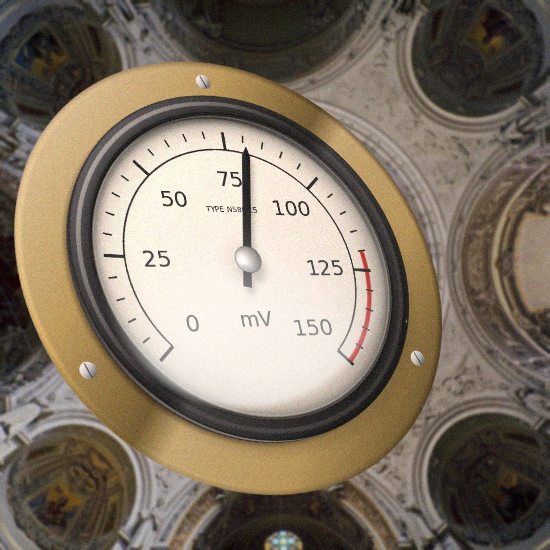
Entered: 80 mV
